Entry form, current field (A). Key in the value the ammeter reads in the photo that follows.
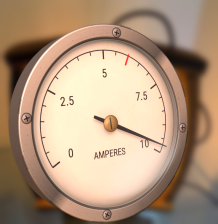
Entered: 9.75 A
